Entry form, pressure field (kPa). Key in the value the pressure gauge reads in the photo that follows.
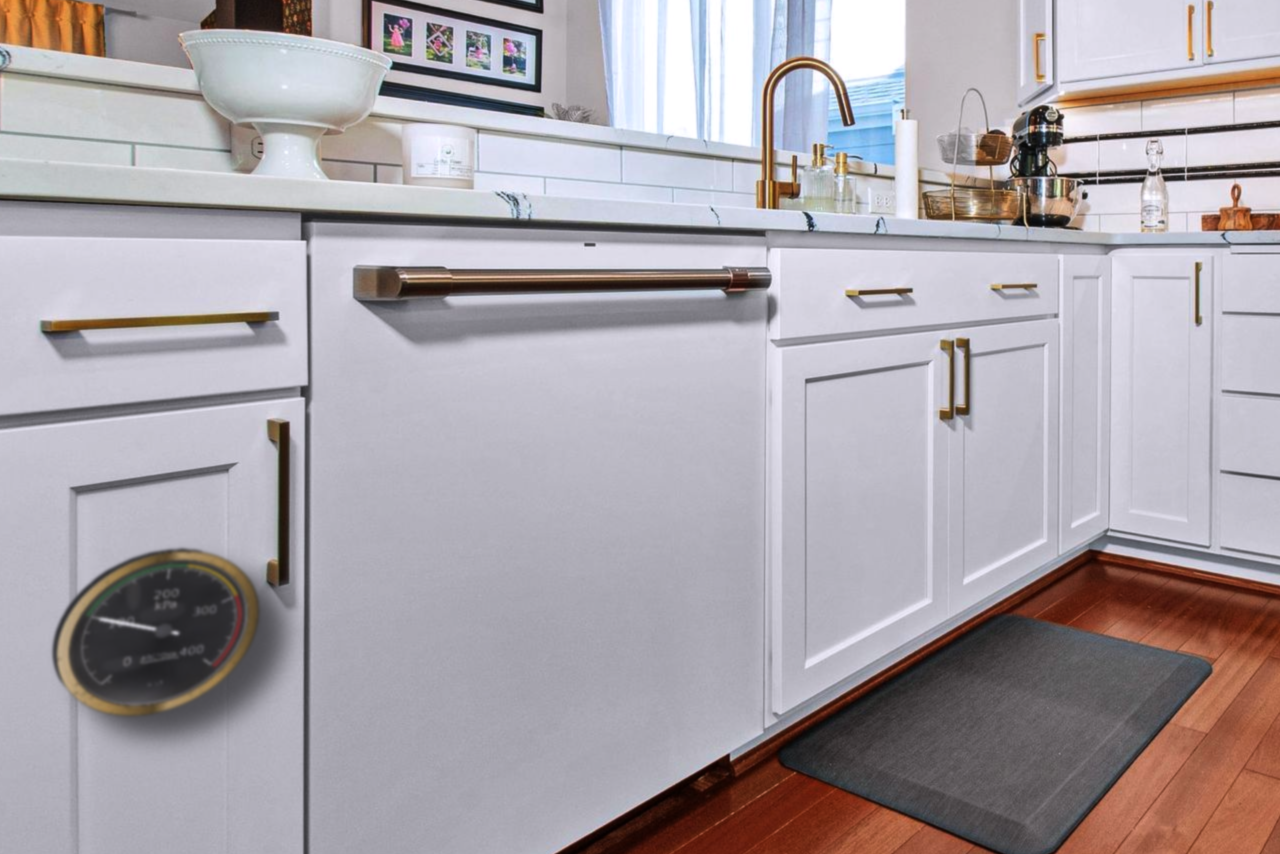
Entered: 100 kPa
